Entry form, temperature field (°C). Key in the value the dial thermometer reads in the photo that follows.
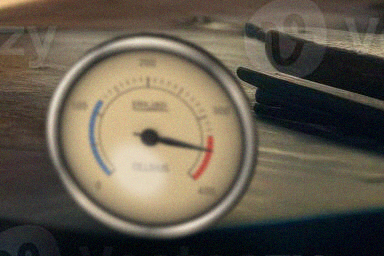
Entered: 350 °C
